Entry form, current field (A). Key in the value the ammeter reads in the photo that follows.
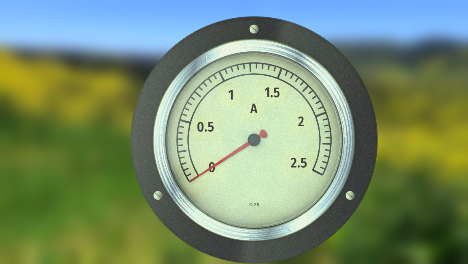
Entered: 0 A
